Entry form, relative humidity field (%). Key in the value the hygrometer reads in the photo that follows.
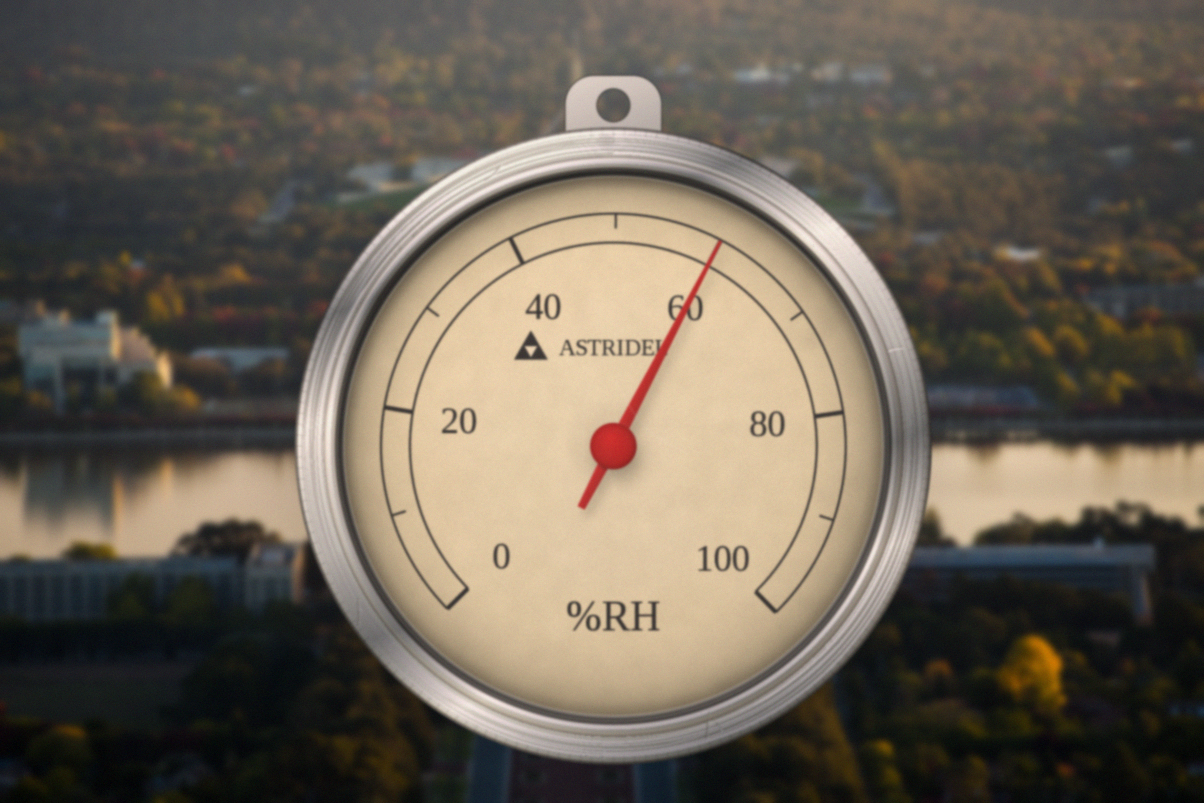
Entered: 60 %
